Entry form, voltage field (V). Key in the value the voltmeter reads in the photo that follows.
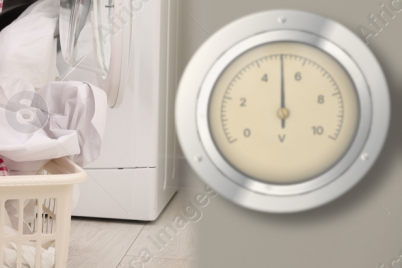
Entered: 5 V
